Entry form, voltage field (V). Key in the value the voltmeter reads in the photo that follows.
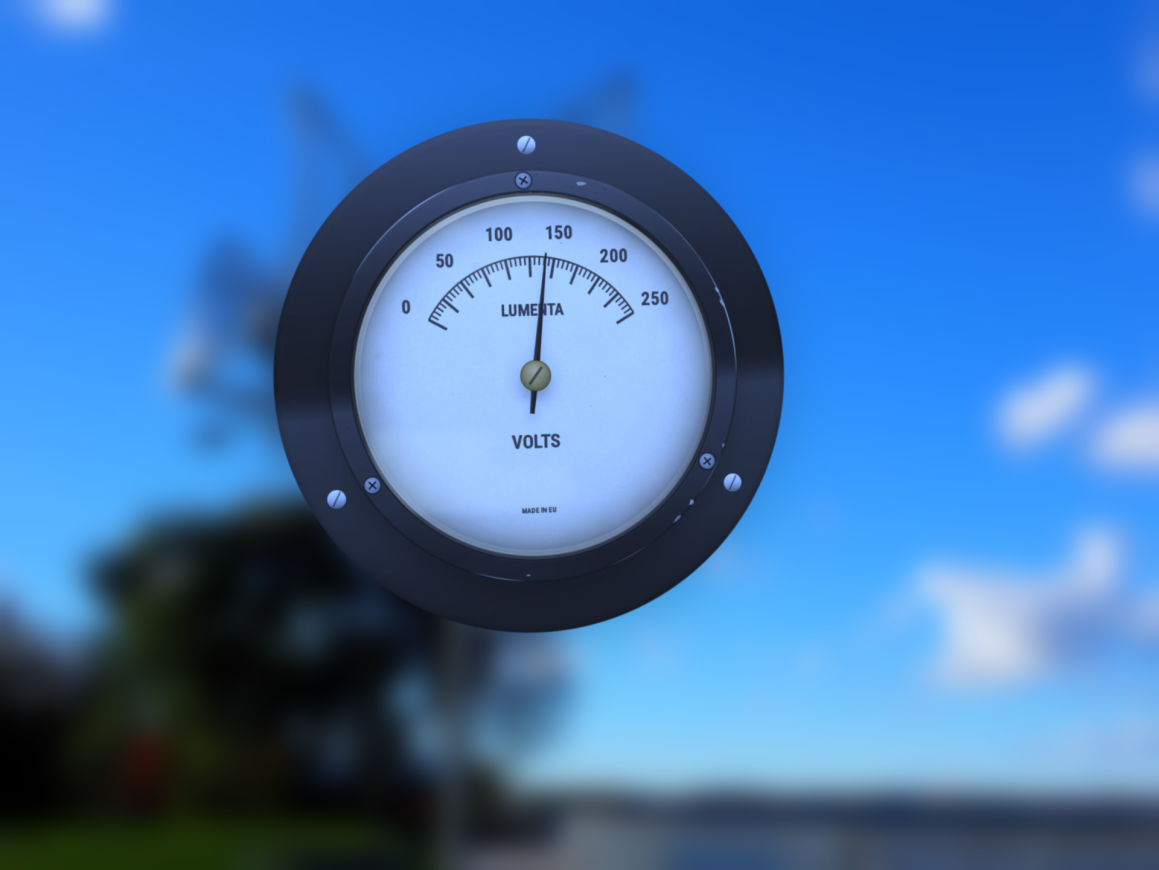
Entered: 140 V
